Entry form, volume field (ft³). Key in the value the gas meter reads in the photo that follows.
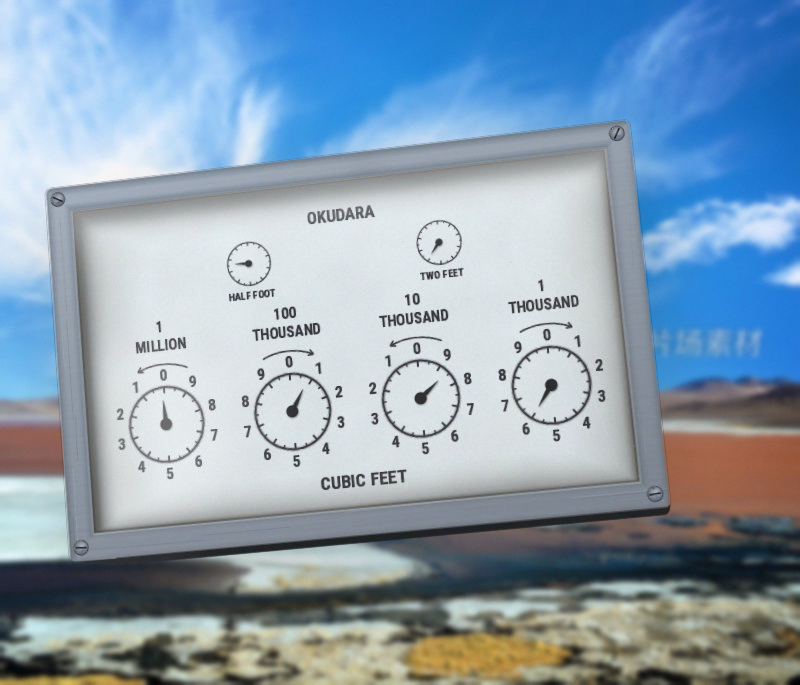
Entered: 8600 ft³
